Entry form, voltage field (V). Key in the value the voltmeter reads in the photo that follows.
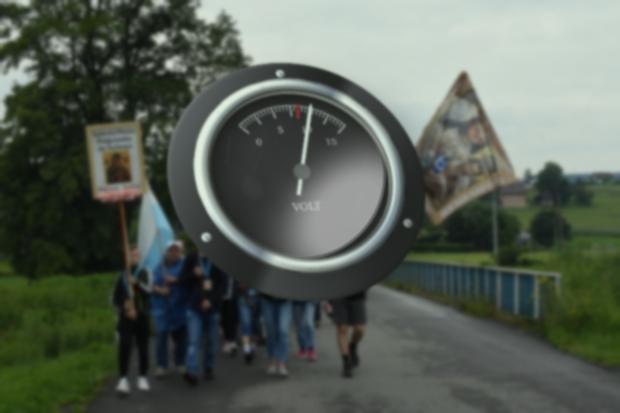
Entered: 10 V
